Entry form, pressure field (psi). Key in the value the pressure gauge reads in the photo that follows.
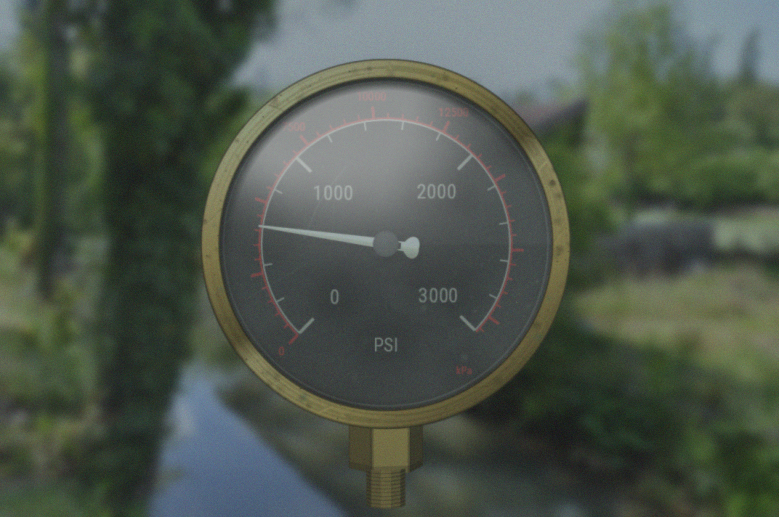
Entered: 600 psi
